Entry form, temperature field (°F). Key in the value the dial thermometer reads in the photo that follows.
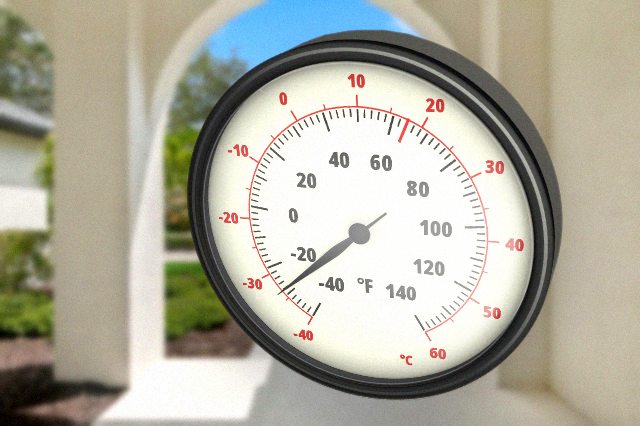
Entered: -28 °F
